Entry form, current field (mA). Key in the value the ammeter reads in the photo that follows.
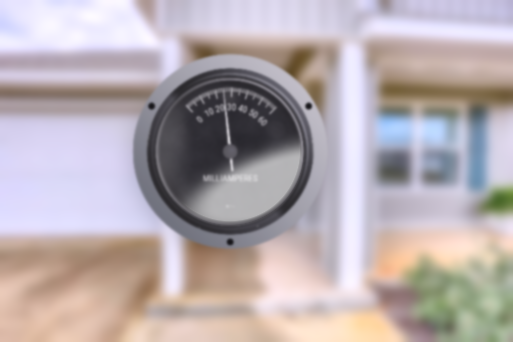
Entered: 25 mA
